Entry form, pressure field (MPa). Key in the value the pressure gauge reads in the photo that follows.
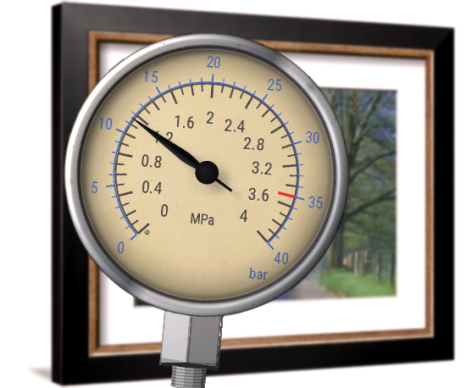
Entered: 1.15 MPa
